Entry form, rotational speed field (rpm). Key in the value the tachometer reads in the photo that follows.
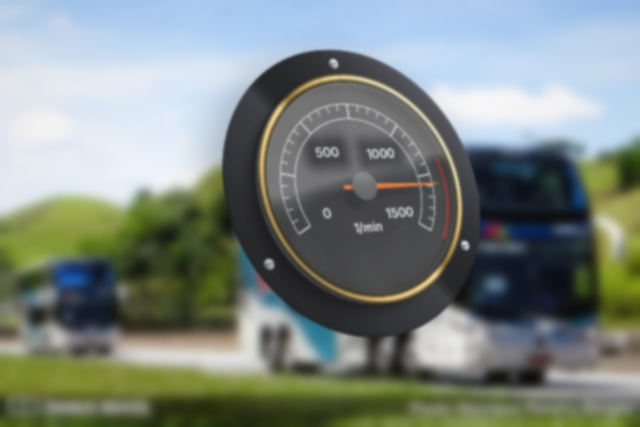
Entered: 1300 rpm
